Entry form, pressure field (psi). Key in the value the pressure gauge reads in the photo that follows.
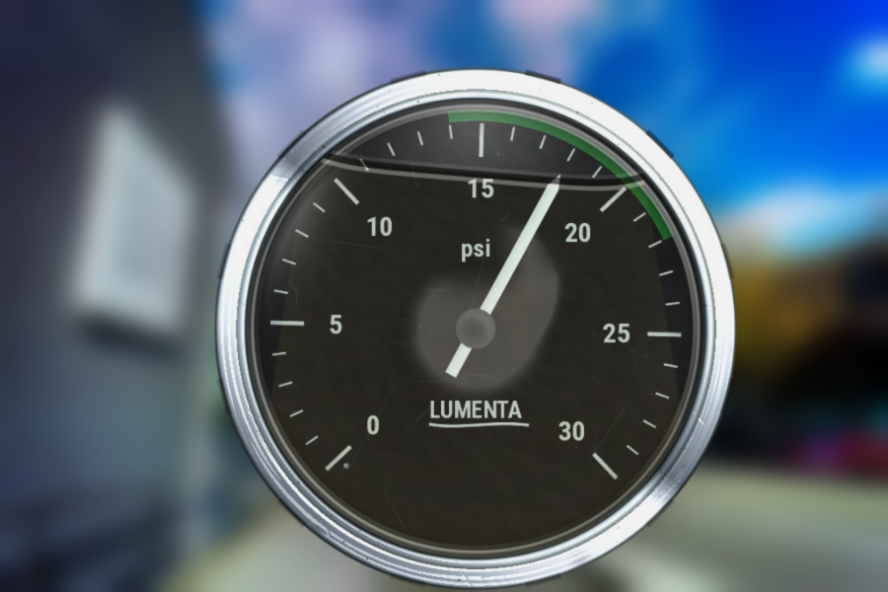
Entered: 18 psi
